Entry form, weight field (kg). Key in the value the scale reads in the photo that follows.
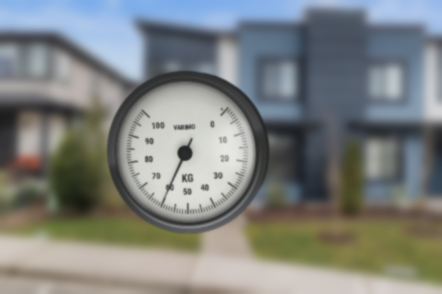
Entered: 60 kg
